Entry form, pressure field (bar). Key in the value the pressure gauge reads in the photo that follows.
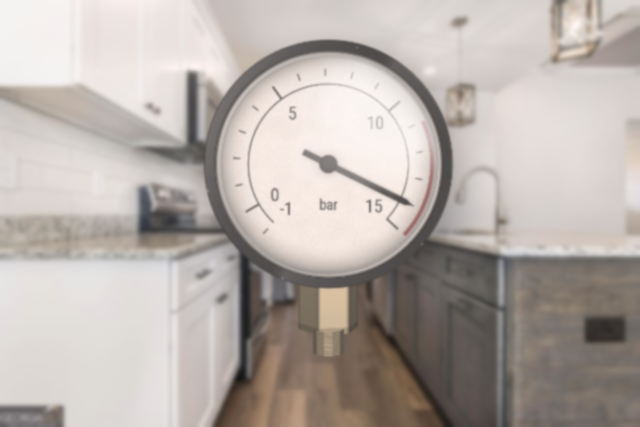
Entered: 14 bar
